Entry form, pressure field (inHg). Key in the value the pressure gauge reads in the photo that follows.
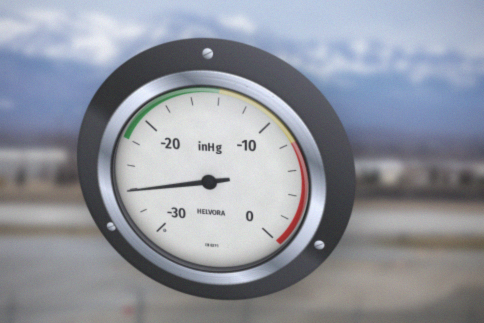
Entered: -26 inHg
